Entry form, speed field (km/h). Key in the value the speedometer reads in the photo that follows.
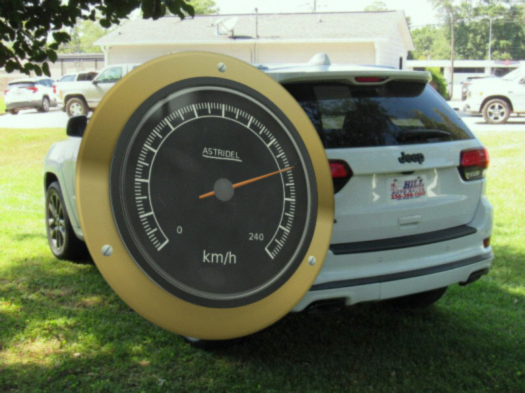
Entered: 180 km/h
